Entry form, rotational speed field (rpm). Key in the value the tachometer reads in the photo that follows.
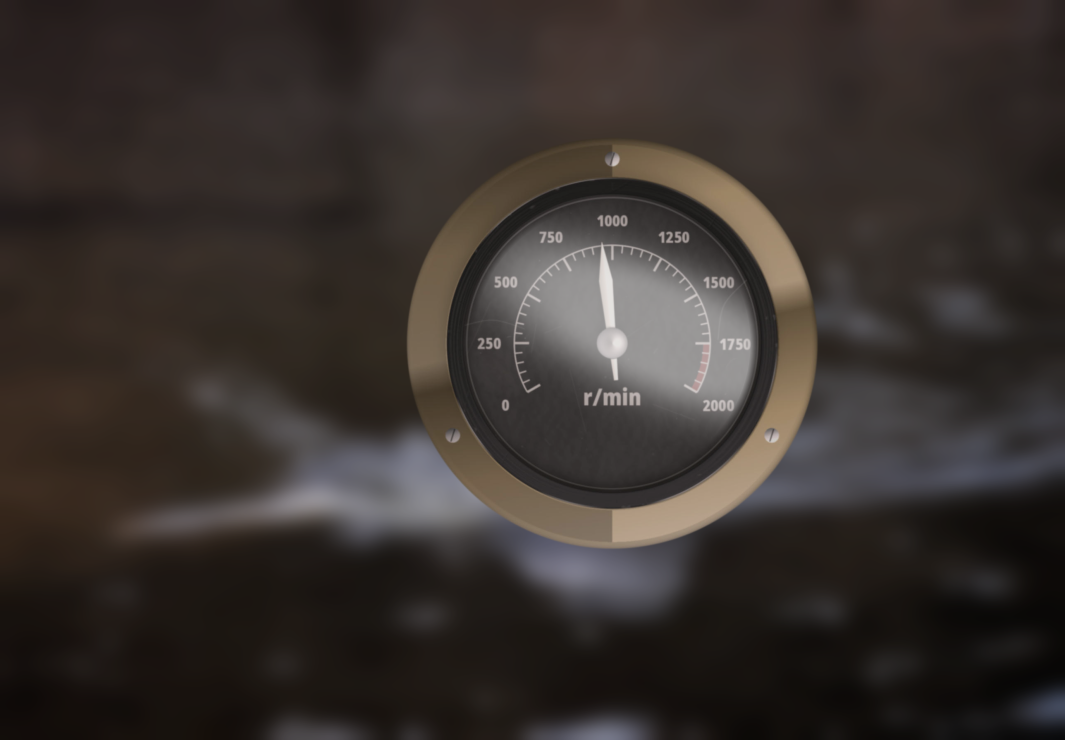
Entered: 950 rpm
